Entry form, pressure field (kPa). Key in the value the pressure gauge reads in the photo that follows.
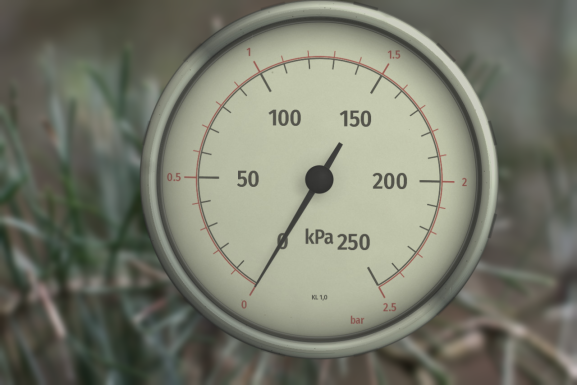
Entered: 0 kPa
